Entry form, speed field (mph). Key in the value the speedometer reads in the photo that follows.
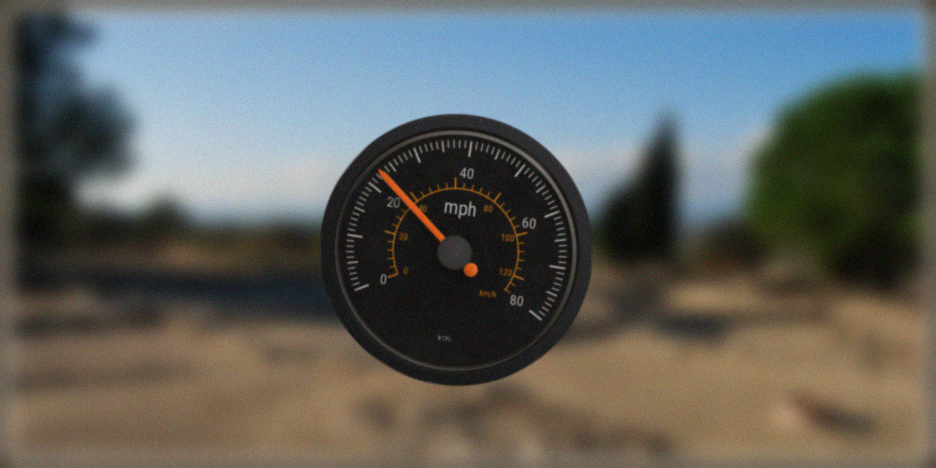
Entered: 23 mph
